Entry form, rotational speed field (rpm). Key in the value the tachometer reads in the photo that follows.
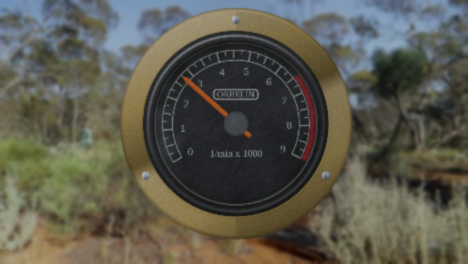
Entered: 2750 rpm
